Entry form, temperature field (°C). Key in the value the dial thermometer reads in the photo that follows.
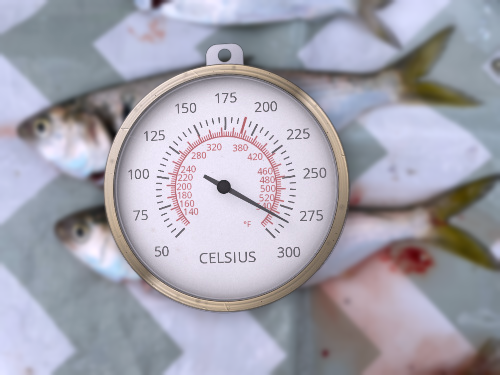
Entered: 285 °C
